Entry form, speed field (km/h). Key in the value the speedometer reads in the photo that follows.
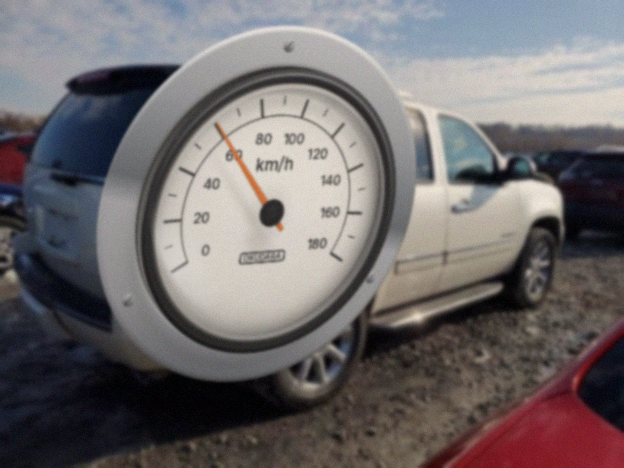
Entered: 60 km/h
